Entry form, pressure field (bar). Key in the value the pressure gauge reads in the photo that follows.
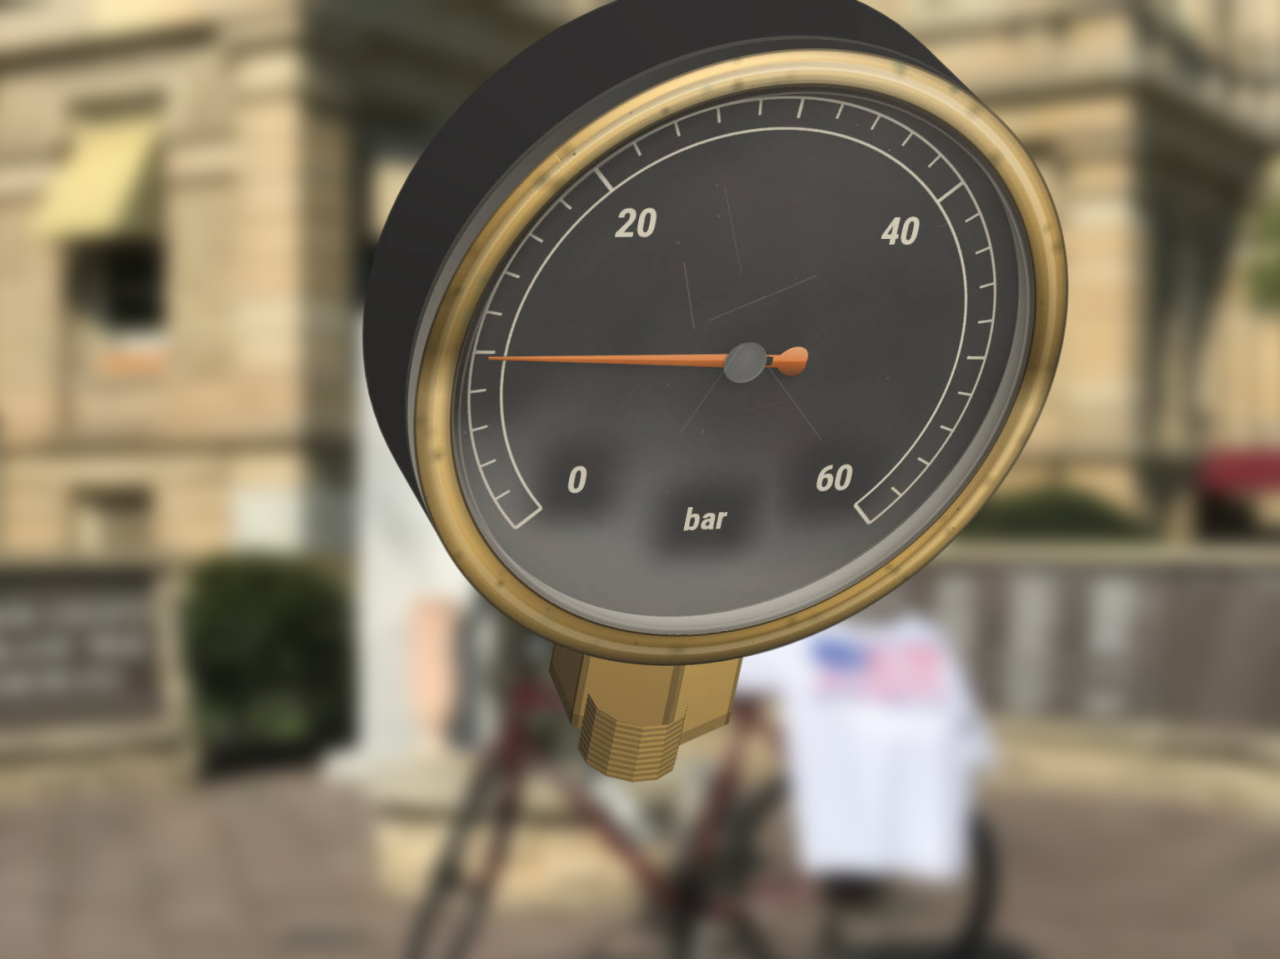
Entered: 10 bar
